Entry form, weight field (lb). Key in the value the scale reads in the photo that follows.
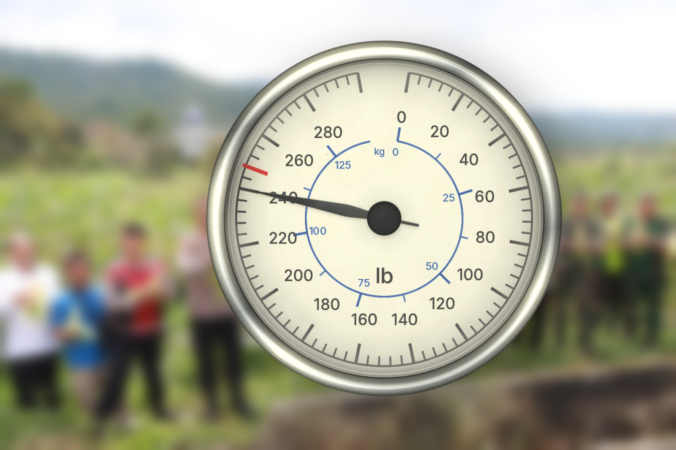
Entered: 240 lb
